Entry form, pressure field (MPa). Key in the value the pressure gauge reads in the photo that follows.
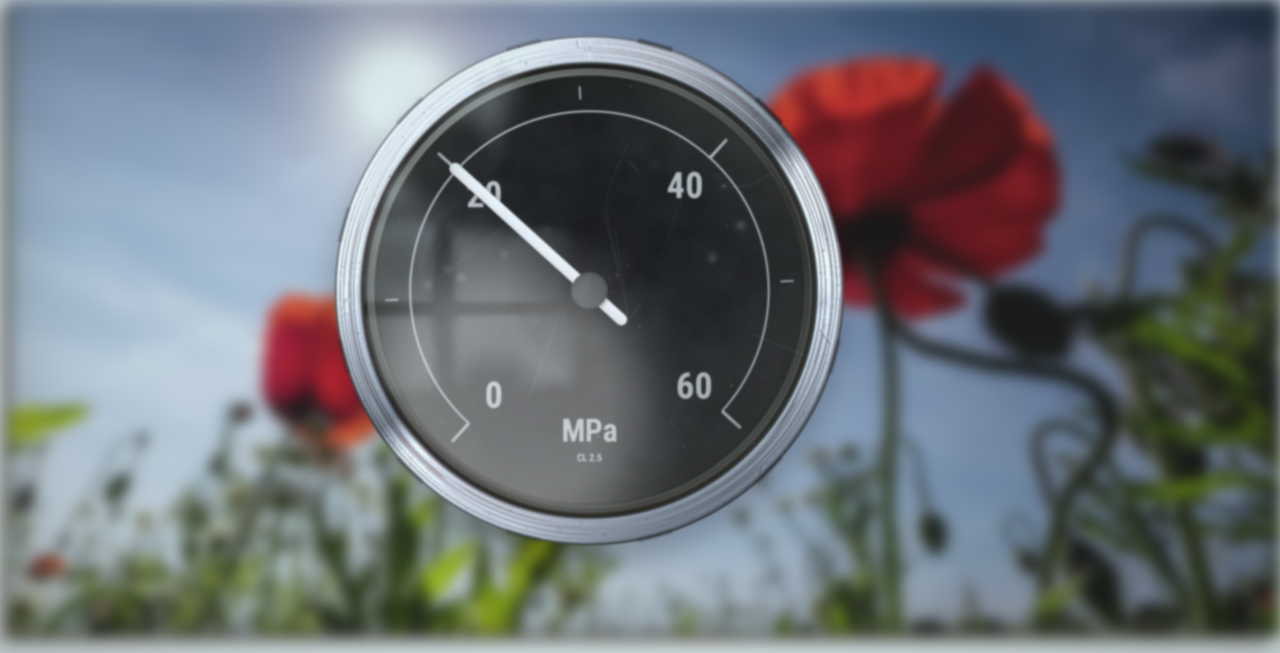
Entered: 20 MPa
